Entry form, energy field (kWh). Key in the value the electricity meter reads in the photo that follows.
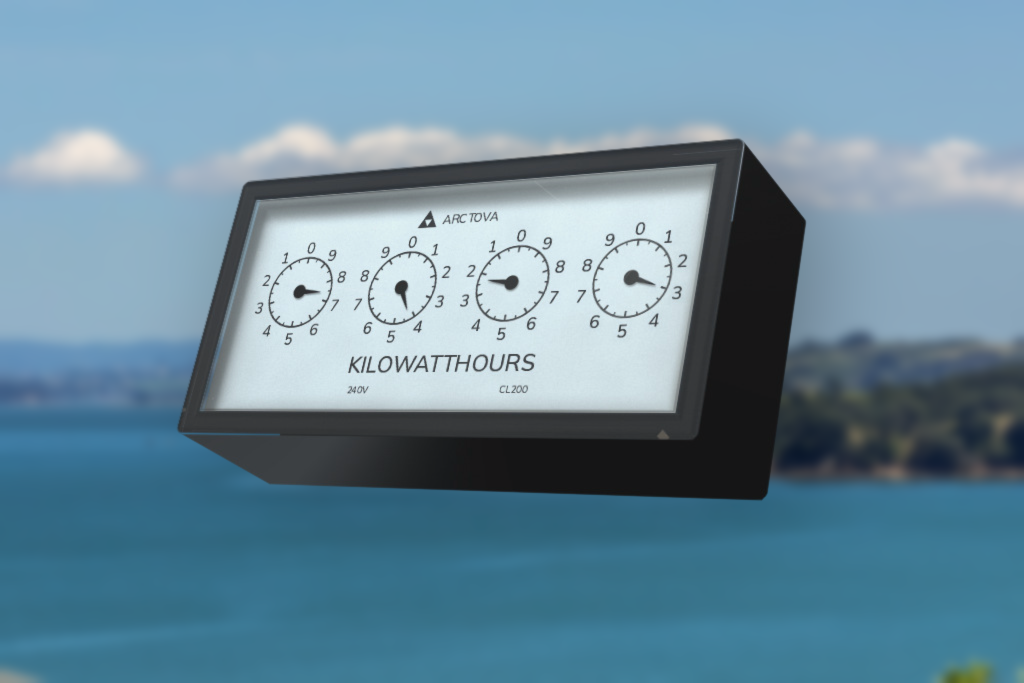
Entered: 7423 kWh
